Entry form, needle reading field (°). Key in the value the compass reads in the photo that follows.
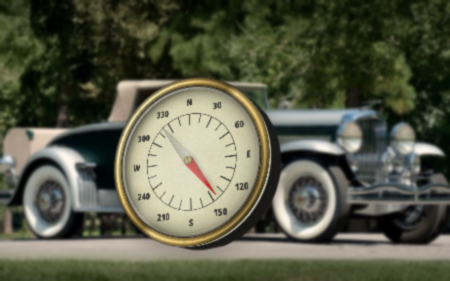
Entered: 142.5 °
